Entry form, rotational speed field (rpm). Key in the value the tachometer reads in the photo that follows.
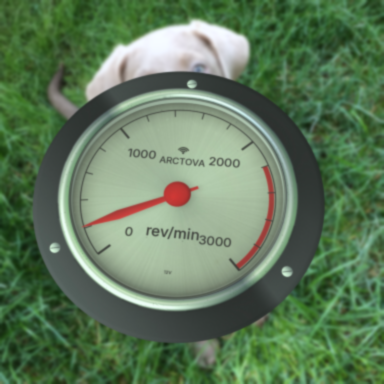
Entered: 200 rpm
